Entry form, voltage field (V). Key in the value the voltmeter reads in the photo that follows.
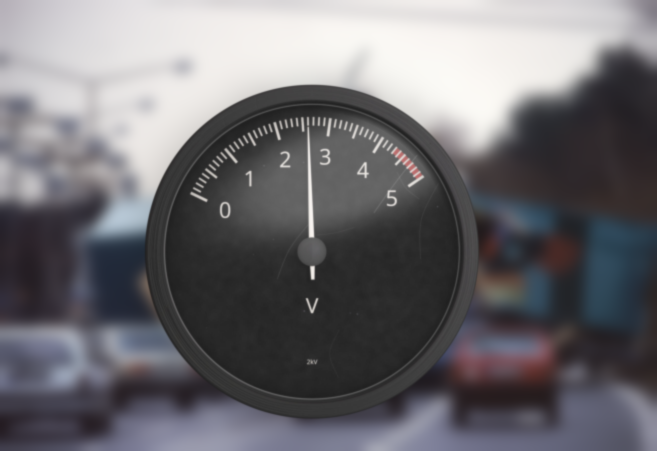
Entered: 2.6 V
